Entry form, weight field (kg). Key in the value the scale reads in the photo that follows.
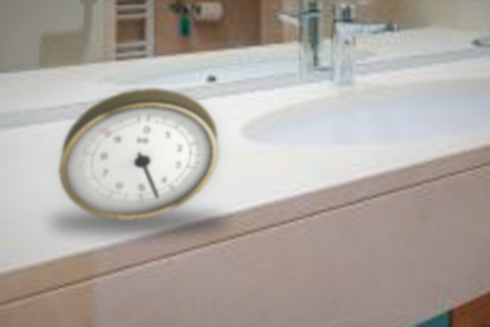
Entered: 4.5 kg
